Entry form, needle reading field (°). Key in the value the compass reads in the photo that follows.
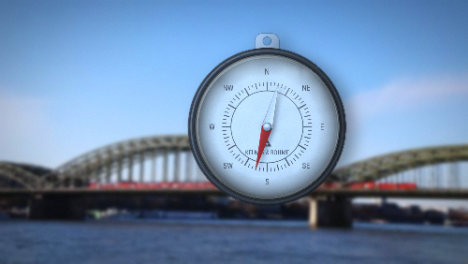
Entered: 195 °
